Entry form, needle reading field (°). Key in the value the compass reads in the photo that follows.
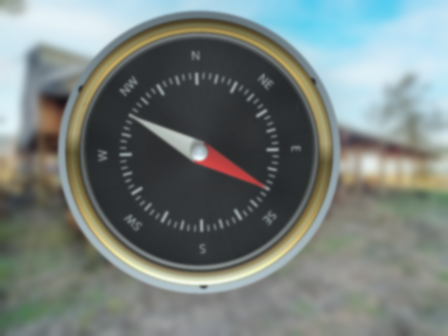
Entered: 120 °
